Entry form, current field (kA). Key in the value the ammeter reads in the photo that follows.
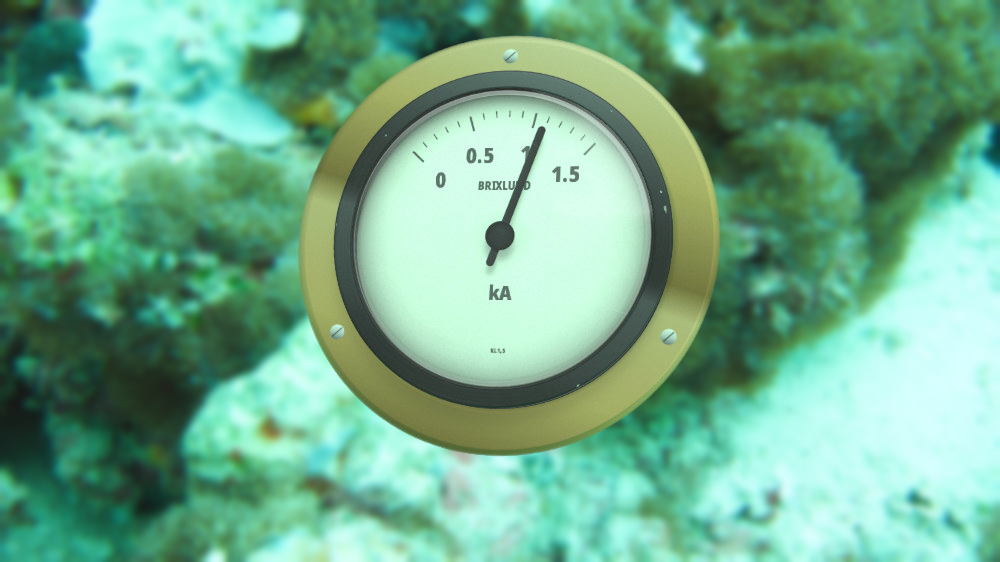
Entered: 1.1 kA
